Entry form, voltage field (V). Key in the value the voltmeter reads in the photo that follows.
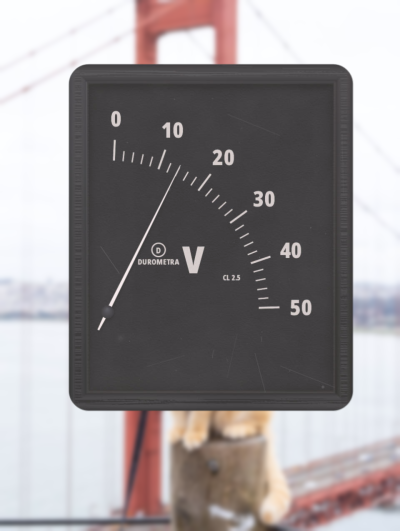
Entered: 14 V
